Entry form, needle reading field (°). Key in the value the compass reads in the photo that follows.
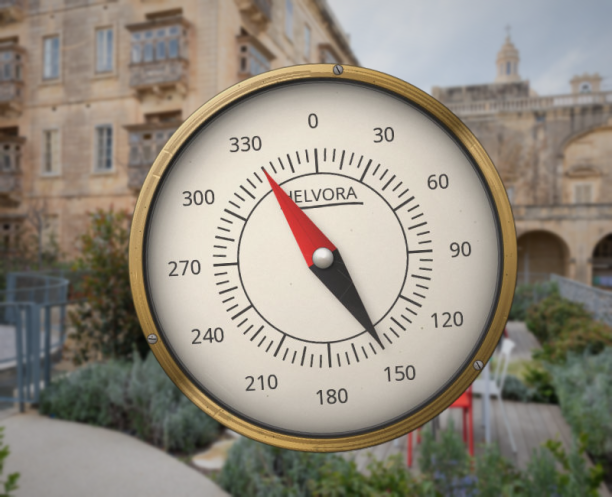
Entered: 330 °
